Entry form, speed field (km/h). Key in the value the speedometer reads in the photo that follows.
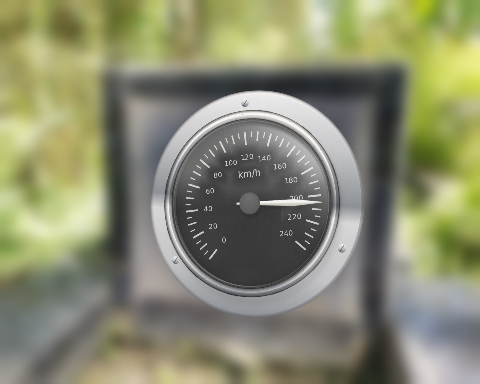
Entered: 205 km/h
